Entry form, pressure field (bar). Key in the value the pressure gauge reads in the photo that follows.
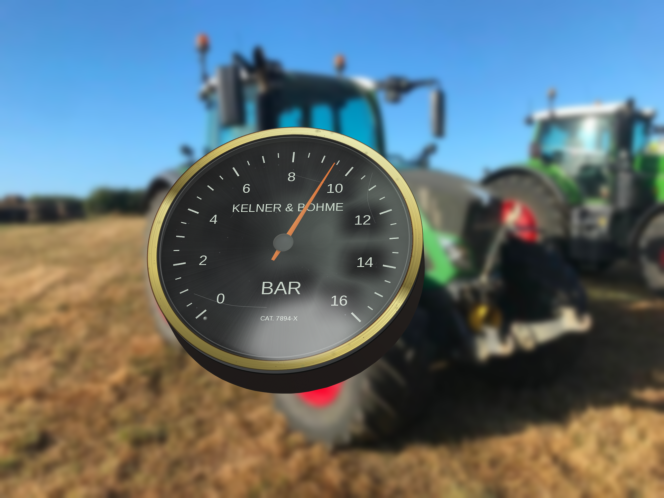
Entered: 9.5 bar
